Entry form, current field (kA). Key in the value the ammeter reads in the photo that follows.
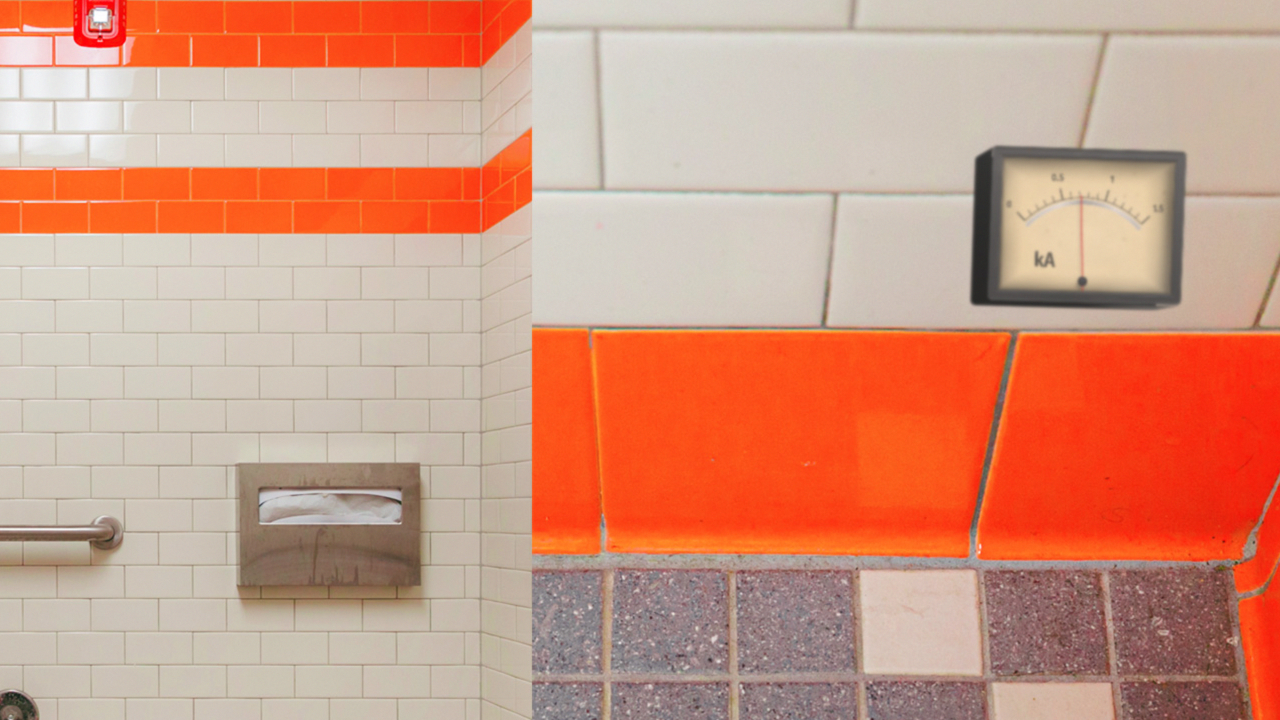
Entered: 0.7 kA
